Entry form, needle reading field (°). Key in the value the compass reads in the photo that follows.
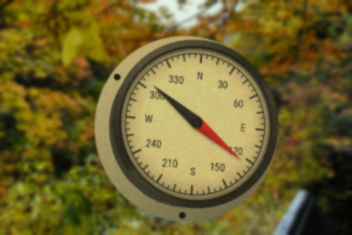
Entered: 125 °
